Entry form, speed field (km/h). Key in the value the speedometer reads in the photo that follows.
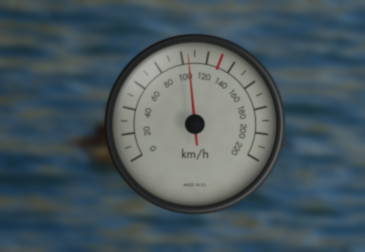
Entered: 105 km/h
